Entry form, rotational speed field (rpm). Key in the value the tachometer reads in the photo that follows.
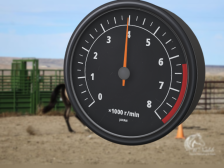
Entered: 4000 rpm
